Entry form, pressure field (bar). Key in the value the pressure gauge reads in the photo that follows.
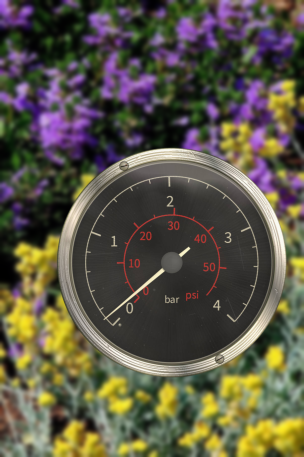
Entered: 0.1 bar
